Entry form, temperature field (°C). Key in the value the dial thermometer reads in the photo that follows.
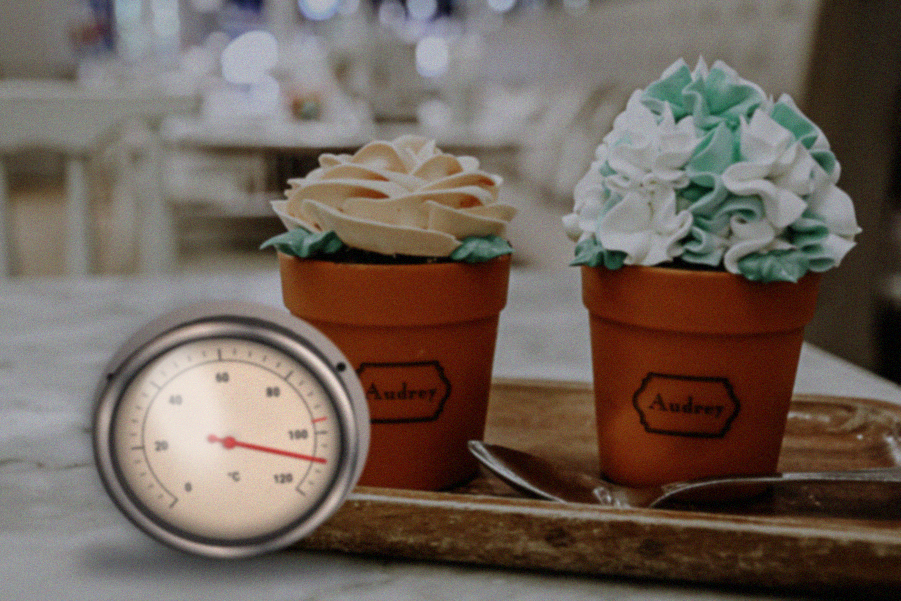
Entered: 108 °C
